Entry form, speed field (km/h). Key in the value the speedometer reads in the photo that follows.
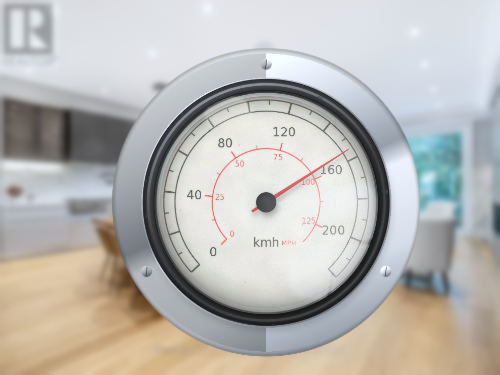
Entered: 155 km/h
